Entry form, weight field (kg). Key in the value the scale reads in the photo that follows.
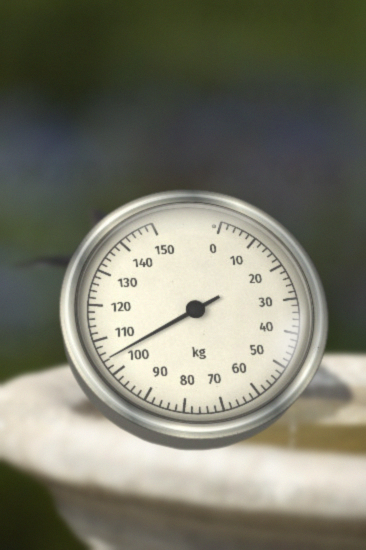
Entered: 104 kg
